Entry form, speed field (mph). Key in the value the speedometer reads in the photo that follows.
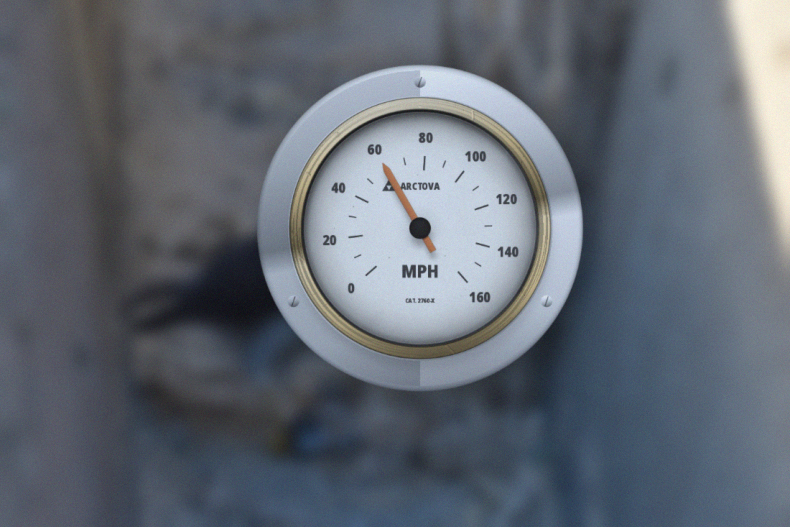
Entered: 60 mph
